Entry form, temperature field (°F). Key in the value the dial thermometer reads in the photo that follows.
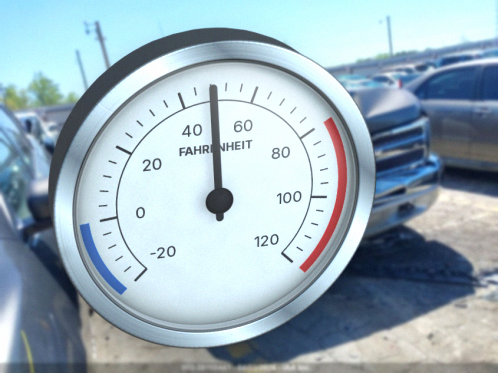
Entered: 48 °F
